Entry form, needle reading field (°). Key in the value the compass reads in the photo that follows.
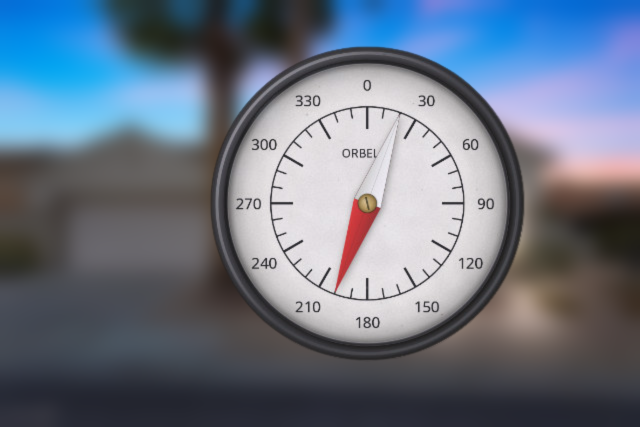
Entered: 200 °
